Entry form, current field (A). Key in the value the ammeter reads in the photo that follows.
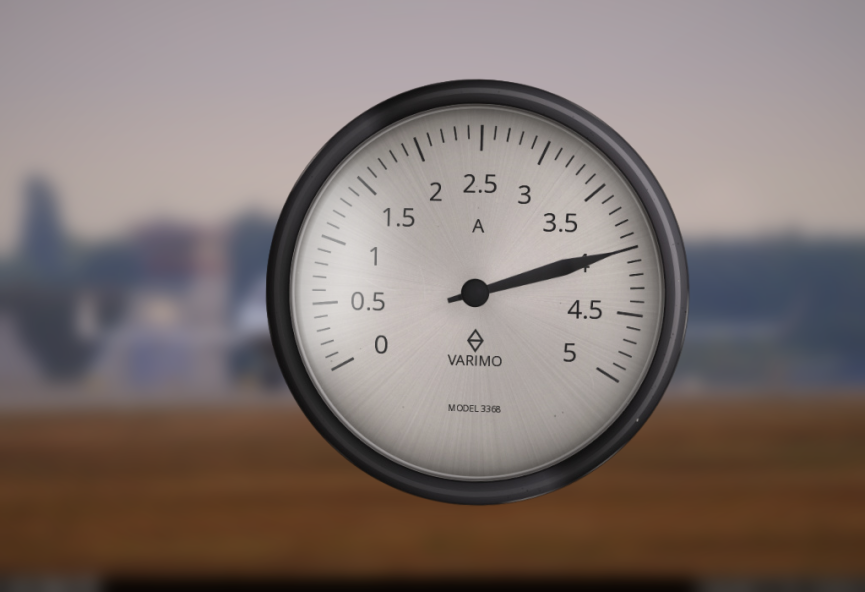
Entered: 4 A
